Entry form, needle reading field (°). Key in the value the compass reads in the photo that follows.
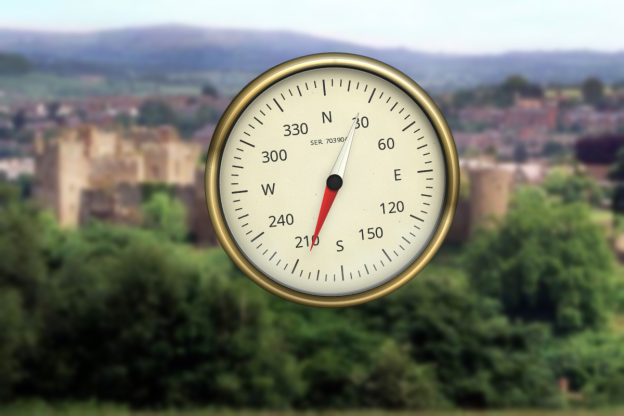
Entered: 205 °
